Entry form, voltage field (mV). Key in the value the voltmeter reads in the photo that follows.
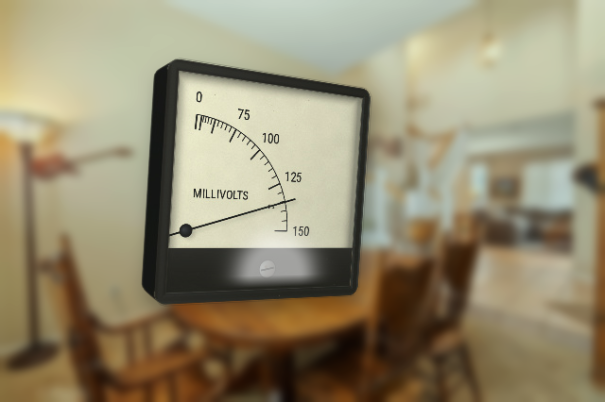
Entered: 135 mV
